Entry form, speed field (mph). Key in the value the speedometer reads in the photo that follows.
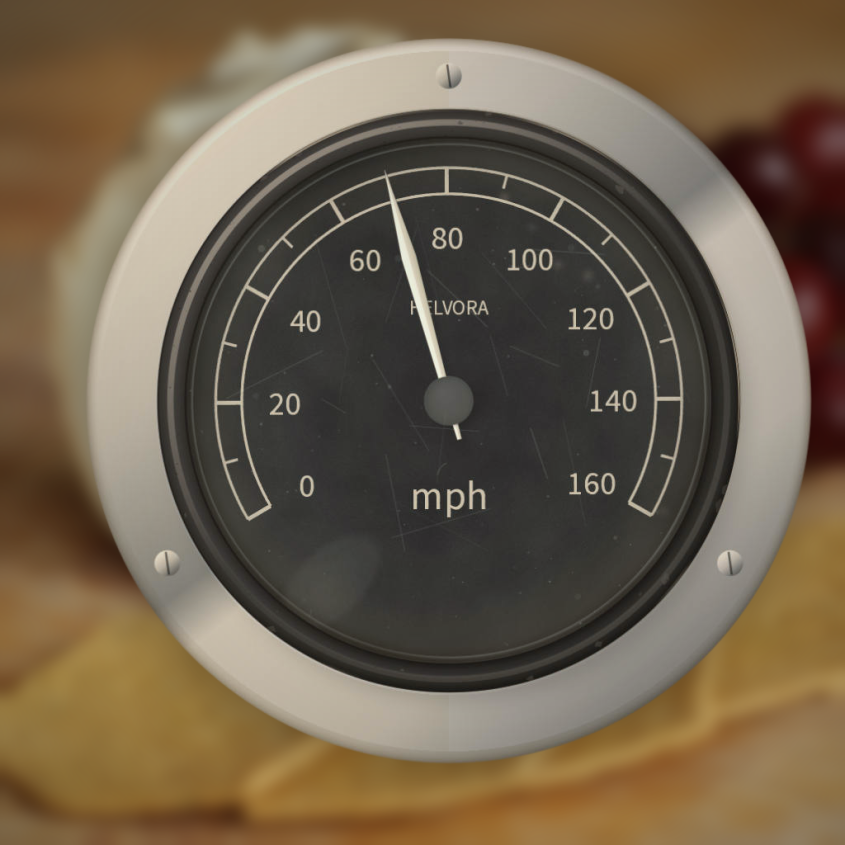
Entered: 70 mph
